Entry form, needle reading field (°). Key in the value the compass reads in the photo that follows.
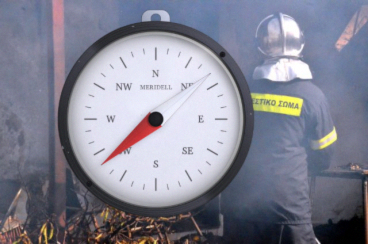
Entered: 230 °
